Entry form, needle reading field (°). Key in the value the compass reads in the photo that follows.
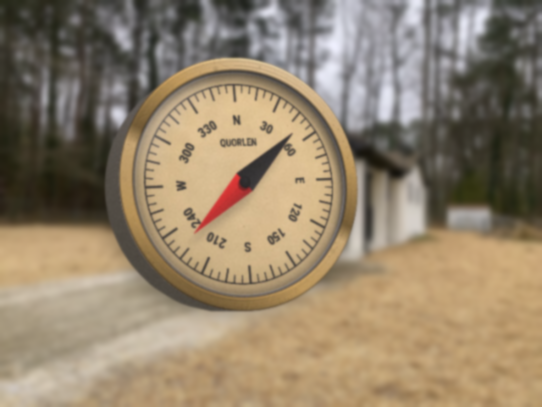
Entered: 230 °
